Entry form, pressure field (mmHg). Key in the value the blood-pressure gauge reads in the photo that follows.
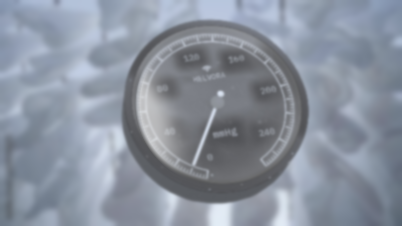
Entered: 10 mmHg
